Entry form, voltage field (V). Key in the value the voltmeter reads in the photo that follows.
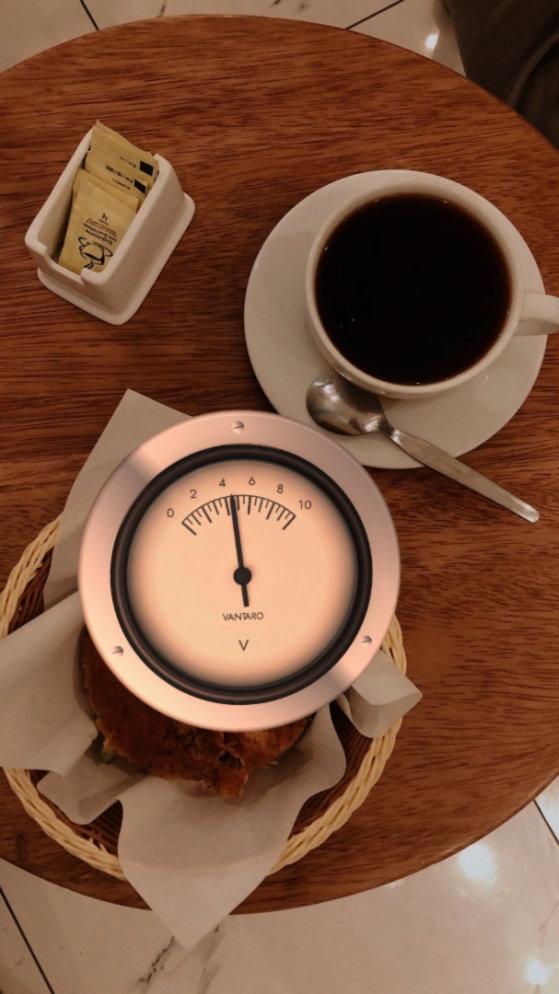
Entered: 4.5 V
